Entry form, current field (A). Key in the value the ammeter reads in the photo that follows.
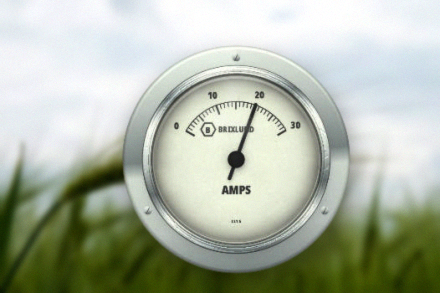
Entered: 20 A
